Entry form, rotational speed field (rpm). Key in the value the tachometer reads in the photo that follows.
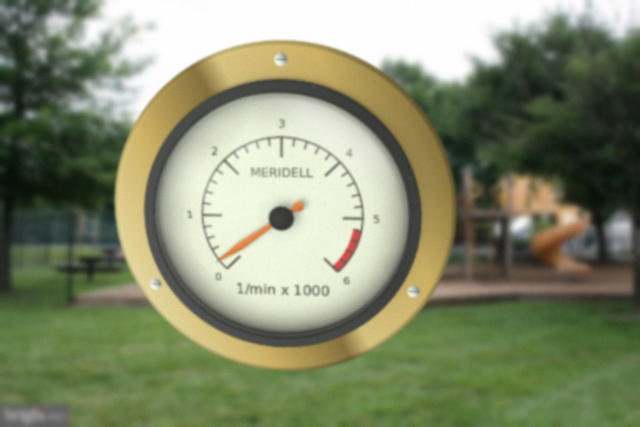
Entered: 200 rpm
